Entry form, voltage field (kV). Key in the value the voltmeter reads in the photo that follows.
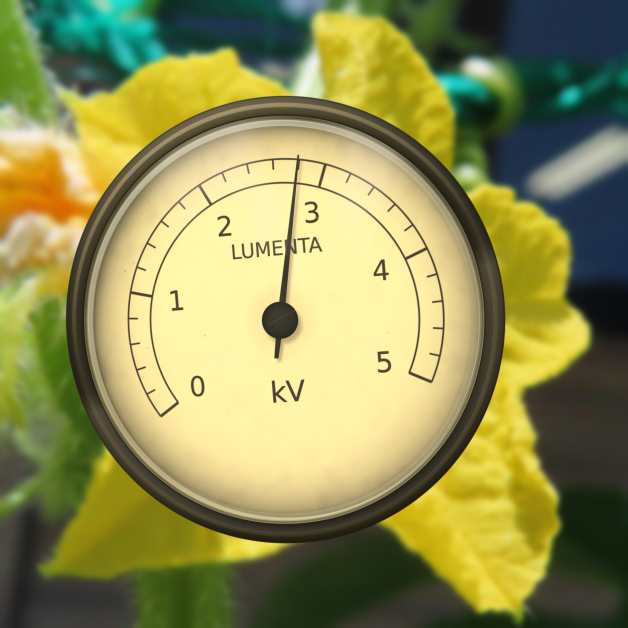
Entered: 2.8 kV
